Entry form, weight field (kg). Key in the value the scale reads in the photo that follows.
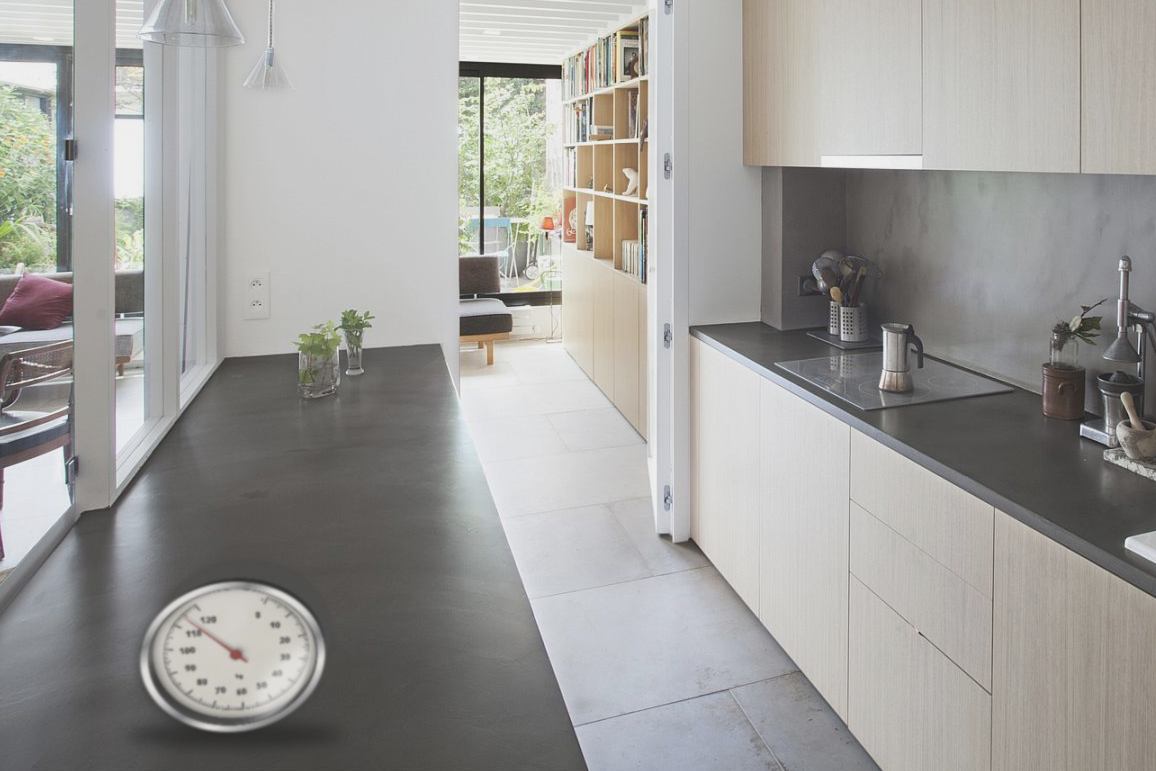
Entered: 115 kg
